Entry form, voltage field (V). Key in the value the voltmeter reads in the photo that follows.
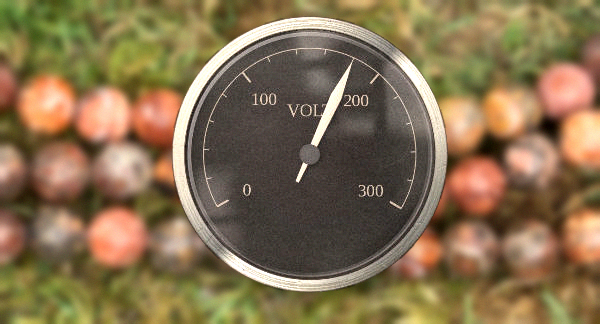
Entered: 180 V
